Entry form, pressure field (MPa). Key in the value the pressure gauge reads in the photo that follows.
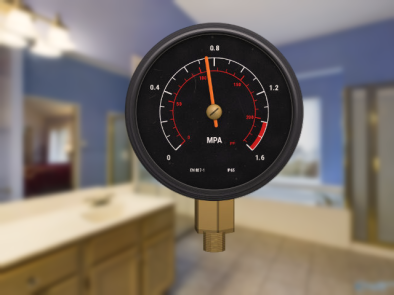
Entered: 0.75 MPa
